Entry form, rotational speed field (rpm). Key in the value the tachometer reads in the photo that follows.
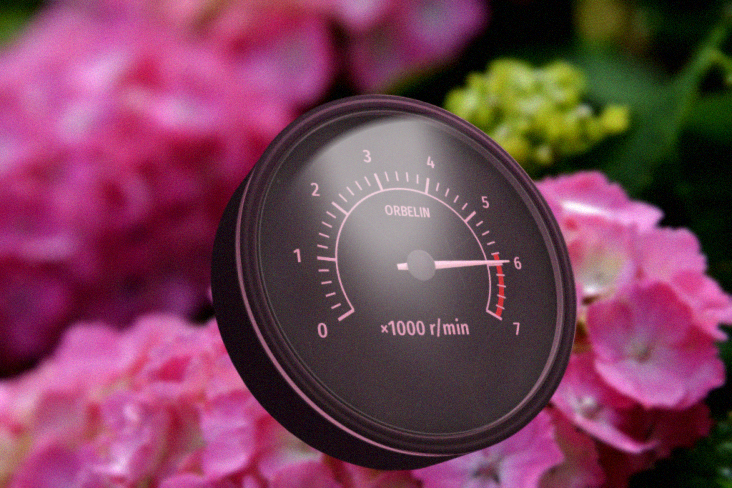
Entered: 6000 rpm
